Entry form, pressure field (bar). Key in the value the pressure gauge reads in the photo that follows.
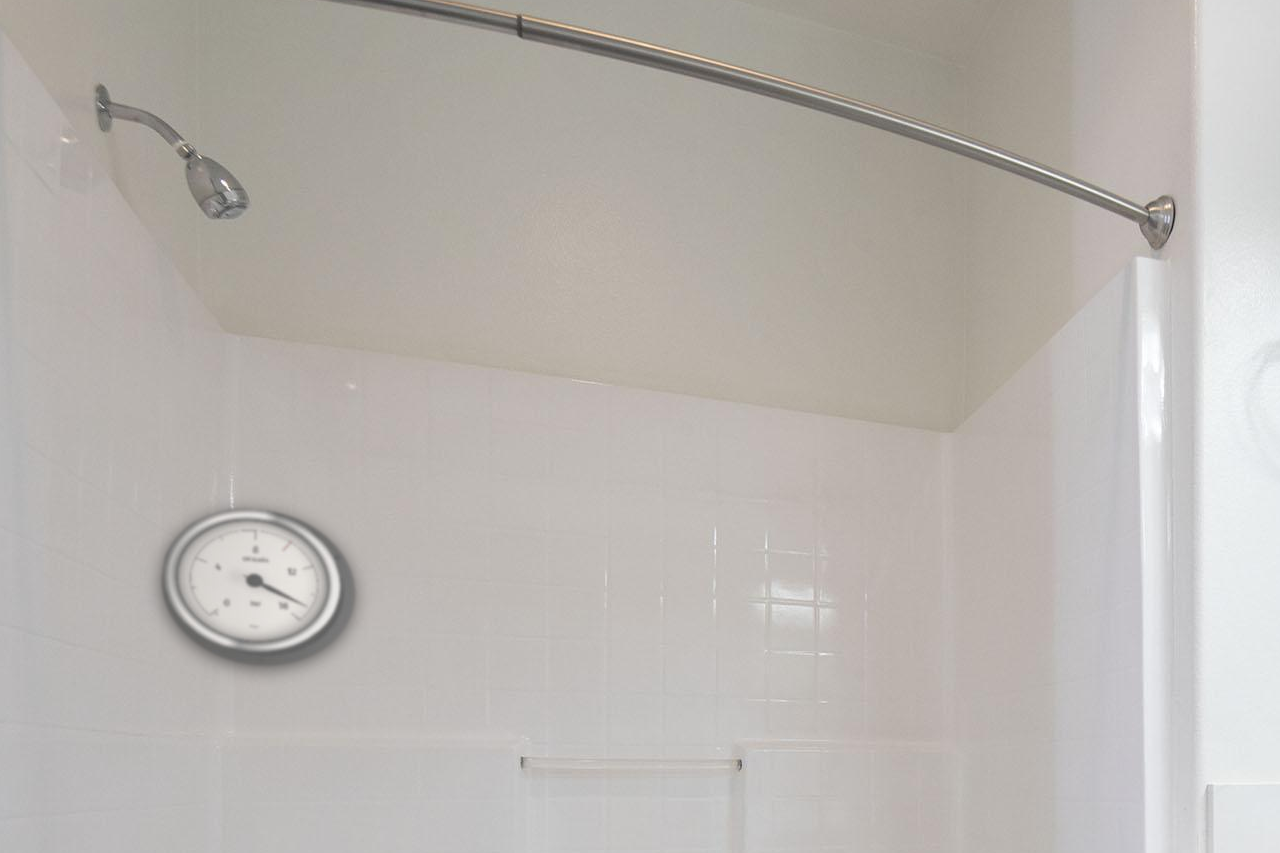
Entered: 15 bar
